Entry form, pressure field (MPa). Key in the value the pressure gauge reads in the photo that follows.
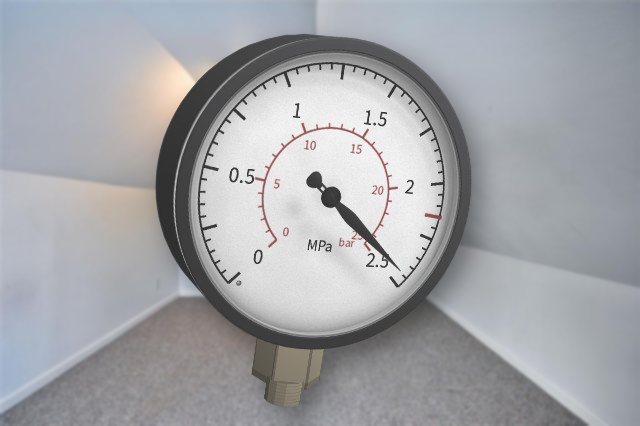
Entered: 2.45 MPa
